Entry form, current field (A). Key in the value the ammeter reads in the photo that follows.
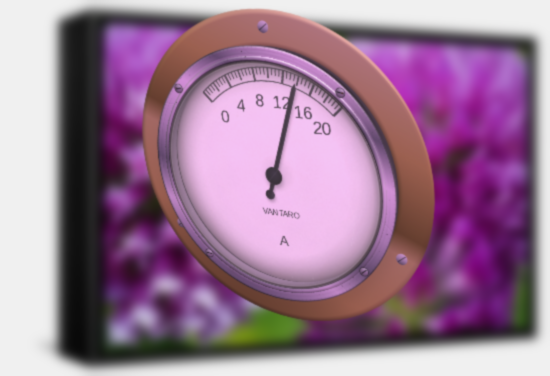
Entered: 14 A
